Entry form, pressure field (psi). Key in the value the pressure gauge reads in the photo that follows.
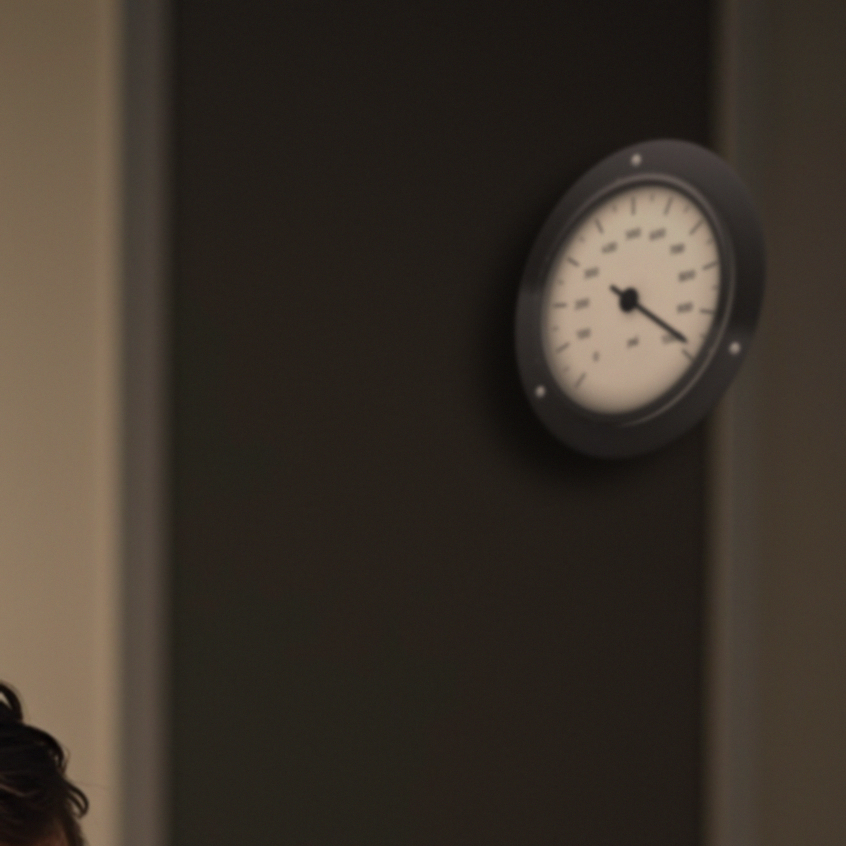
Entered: 975 psi
